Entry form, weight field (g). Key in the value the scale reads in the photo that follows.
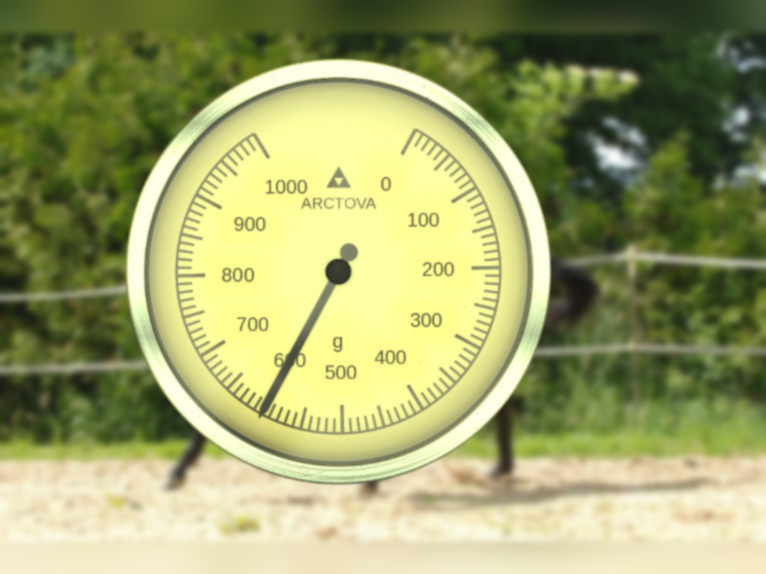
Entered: 600 g
